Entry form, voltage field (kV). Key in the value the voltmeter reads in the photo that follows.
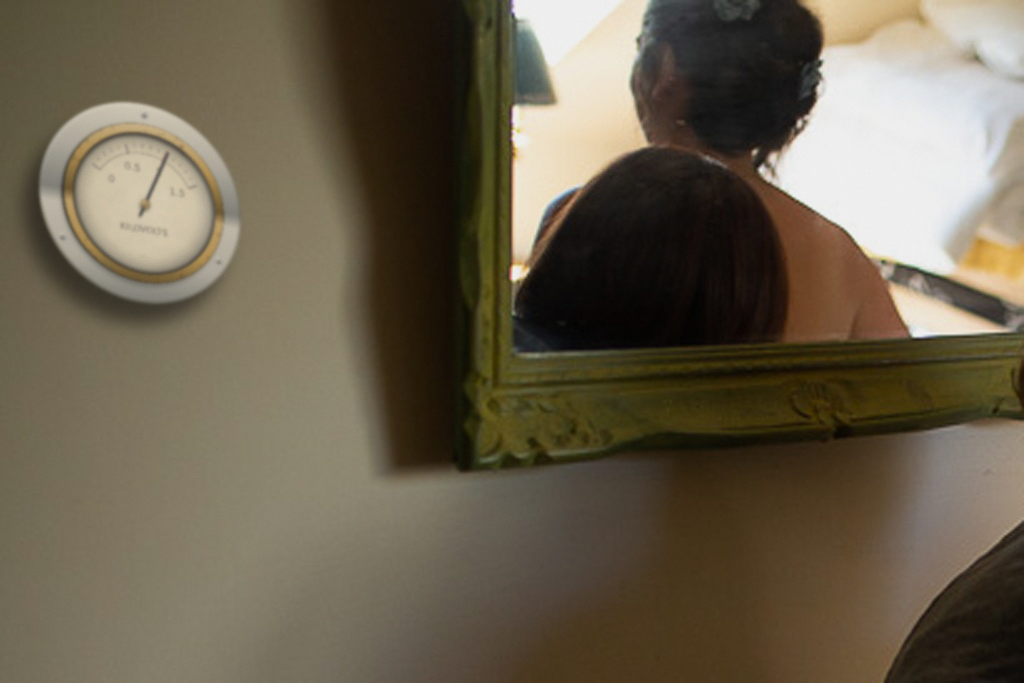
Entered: 1 kV
